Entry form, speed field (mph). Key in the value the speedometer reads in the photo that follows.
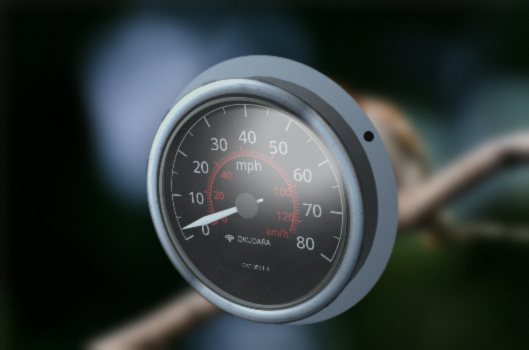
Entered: 2.5 mph
